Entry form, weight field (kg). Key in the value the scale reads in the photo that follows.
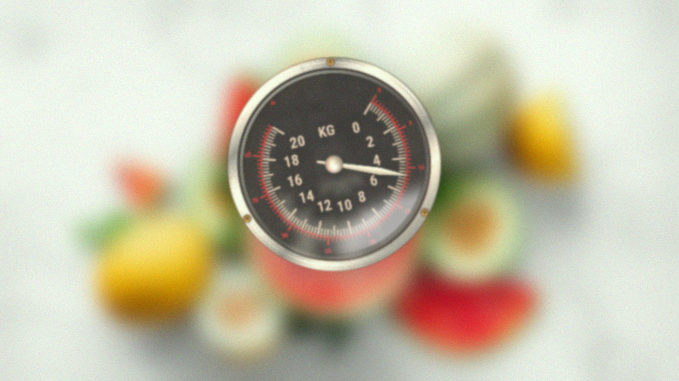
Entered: 5 kg
